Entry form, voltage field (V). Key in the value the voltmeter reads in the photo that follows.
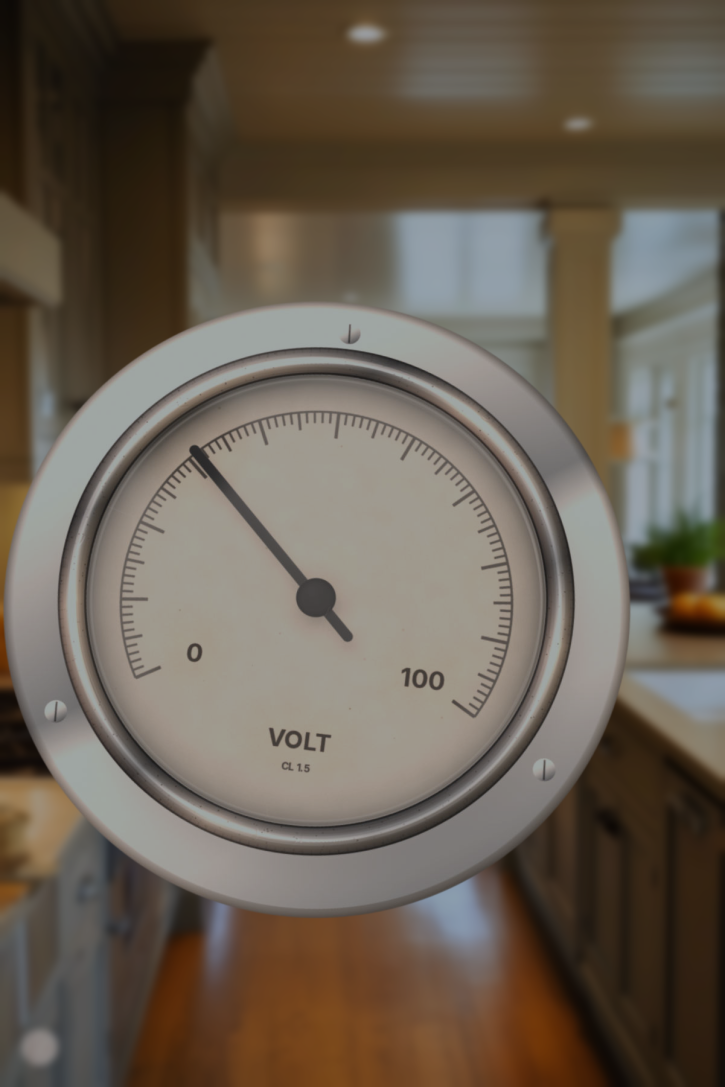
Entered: 31 V
